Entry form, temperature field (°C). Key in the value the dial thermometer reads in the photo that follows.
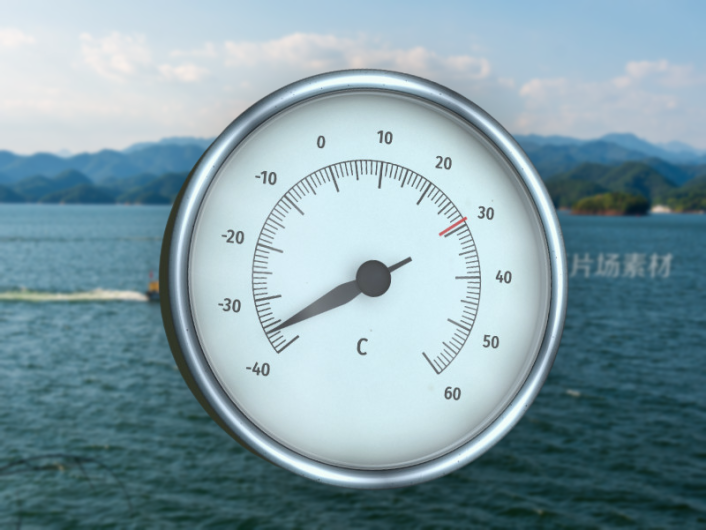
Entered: -36 °C
